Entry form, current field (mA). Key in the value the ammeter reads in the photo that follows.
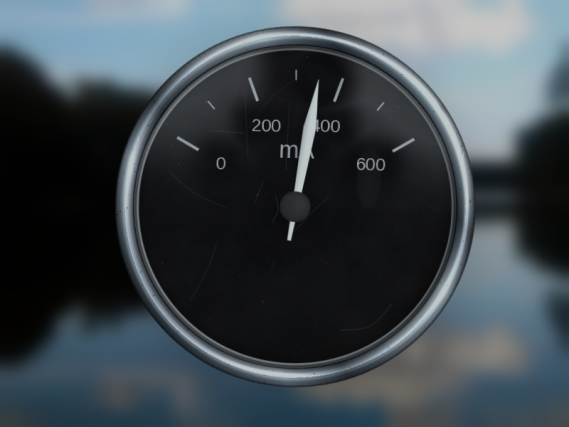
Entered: 350 mA
